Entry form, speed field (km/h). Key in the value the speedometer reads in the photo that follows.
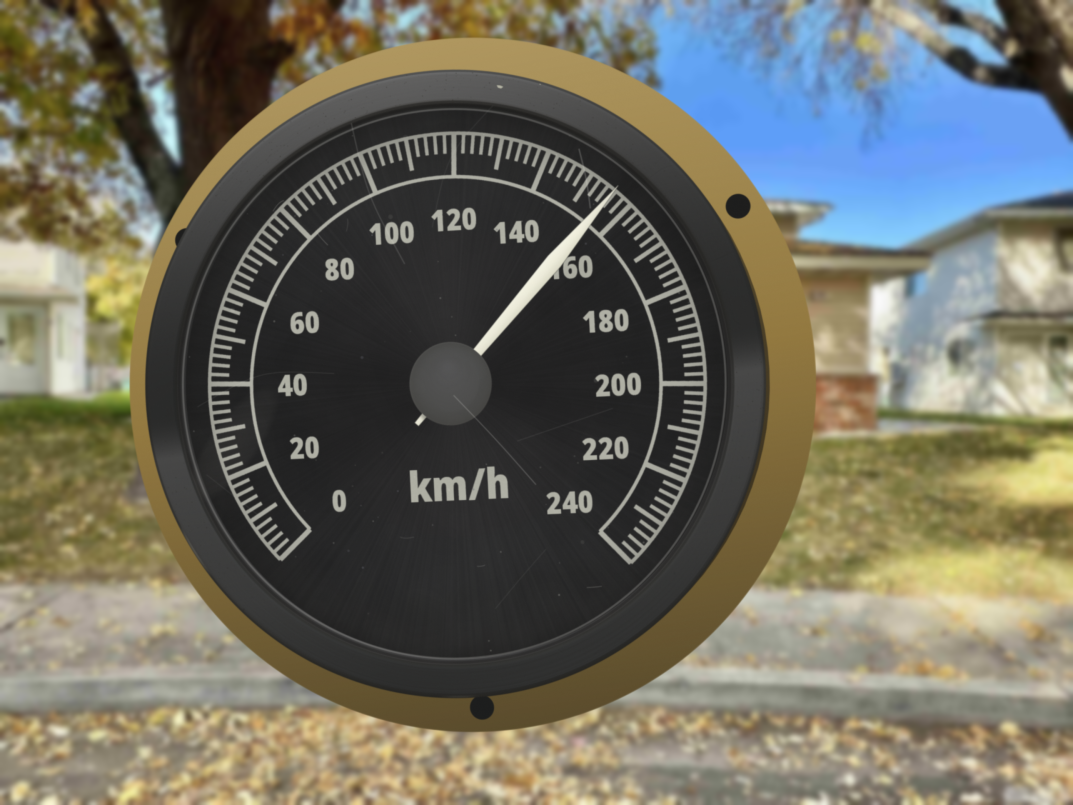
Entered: 156 km/h
